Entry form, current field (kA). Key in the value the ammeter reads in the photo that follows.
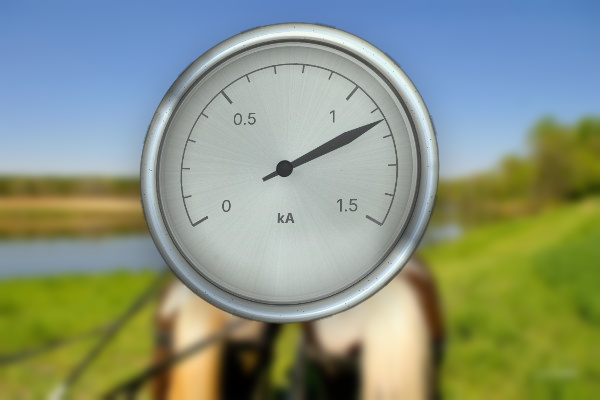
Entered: 1.15 kA
